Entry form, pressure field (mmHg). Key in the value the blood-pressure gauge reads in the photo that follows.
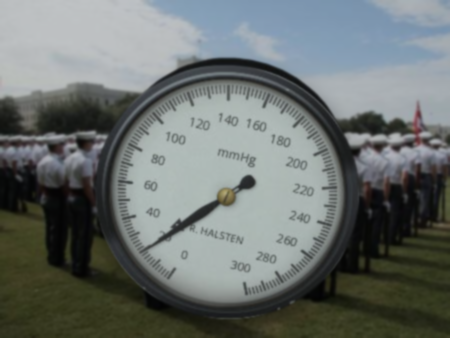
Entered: 20 mmHg
